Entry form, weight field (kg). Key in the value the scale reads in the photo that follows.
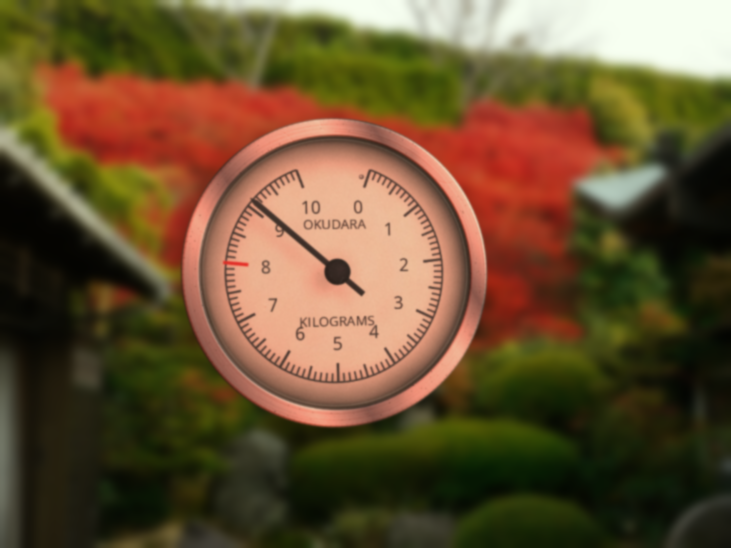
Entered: 9.1 kg
